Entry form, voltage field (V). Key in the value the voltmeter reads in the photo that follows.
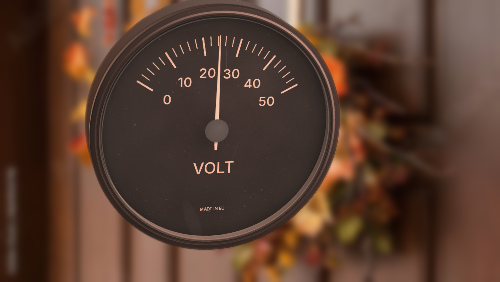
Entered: 24 V
